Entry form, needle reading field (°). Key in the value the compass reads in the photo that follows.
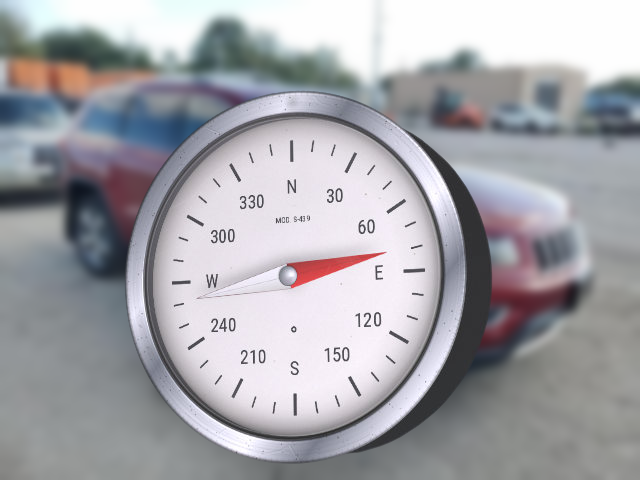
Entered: 80 °
